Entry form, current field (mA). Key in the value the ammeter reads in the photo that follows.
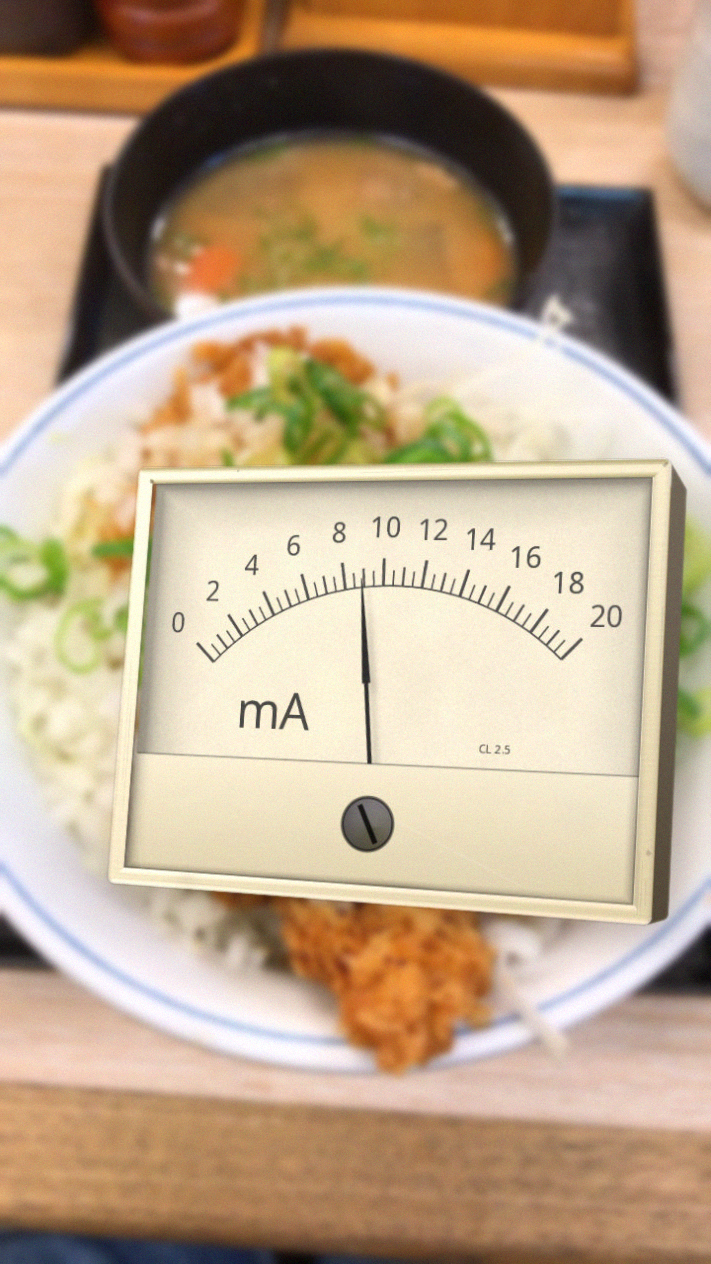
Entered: 9 mA
